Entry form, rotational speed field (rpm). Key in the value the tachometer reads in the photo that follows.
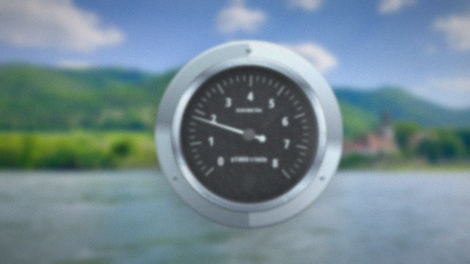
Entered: 1800 rpm
